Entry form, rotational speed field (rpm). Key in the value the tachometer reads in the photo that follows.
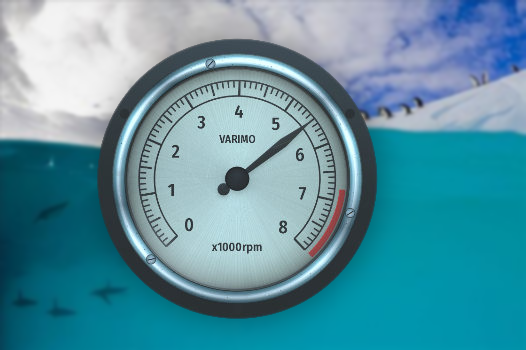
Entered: 5500 rpm
